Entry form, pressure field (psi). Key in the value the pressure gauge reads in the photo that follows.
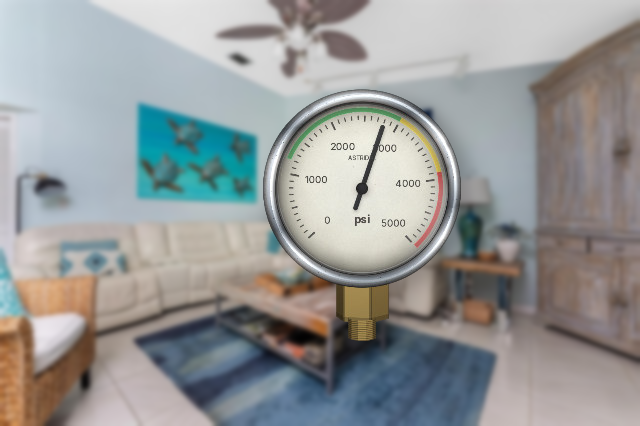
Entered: 2800 psi
